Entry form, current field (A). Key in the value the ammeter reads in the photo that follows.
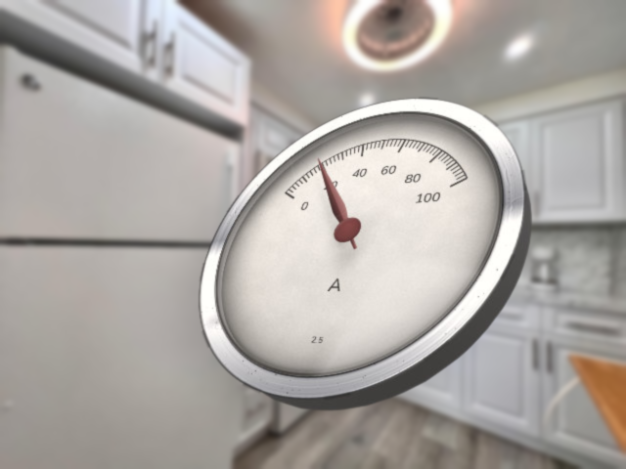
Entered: 20 A
